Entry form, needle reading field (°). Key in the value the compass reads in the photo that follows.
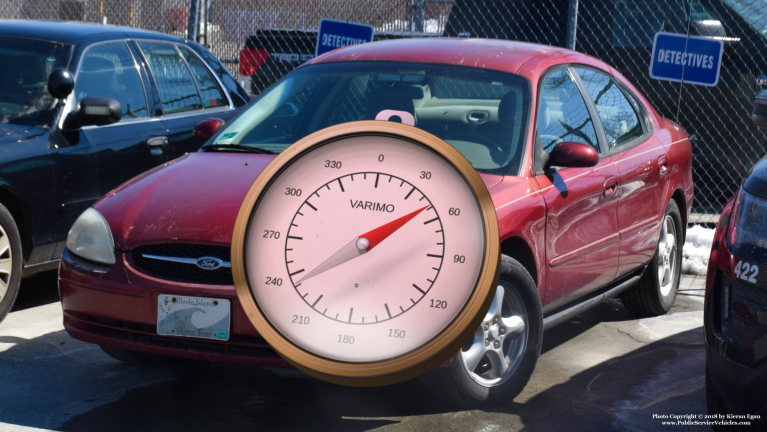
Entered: 50 °
